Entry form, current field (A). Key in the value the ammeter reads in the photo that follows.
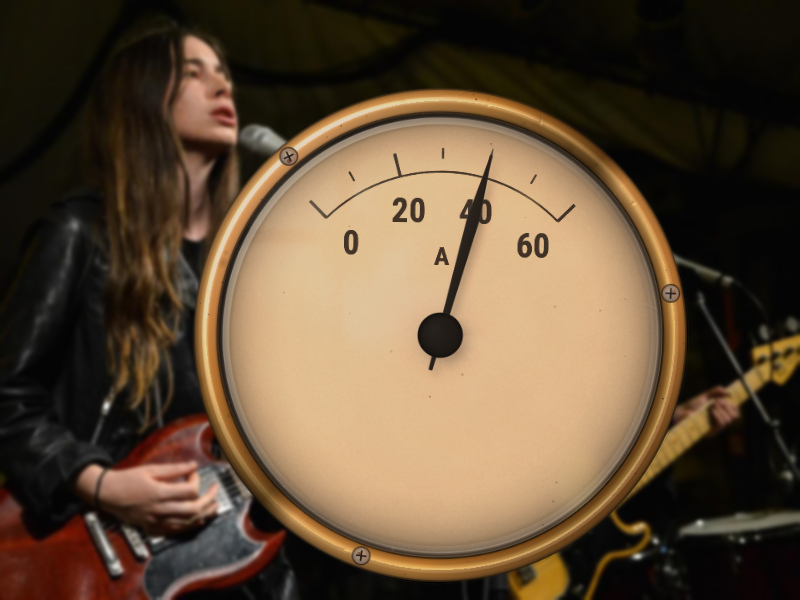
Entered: 40 A
